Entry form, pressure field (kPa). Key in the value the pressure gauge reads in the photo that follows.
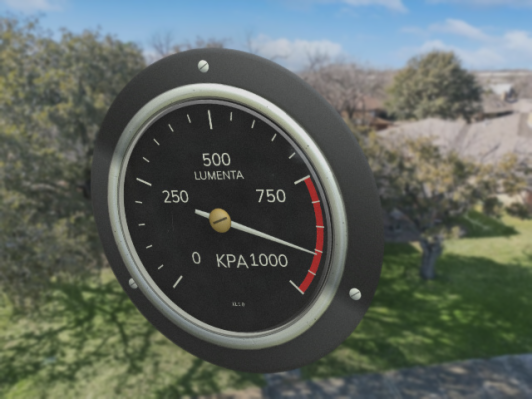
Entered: 900 kPa
